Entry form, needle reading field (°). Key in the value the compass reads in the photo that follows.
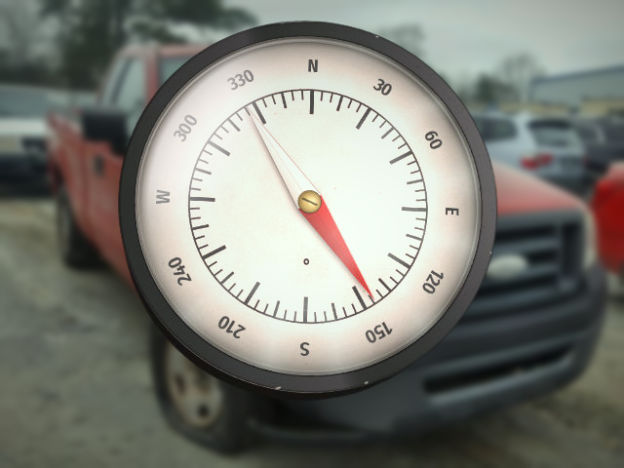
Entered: 145 °
